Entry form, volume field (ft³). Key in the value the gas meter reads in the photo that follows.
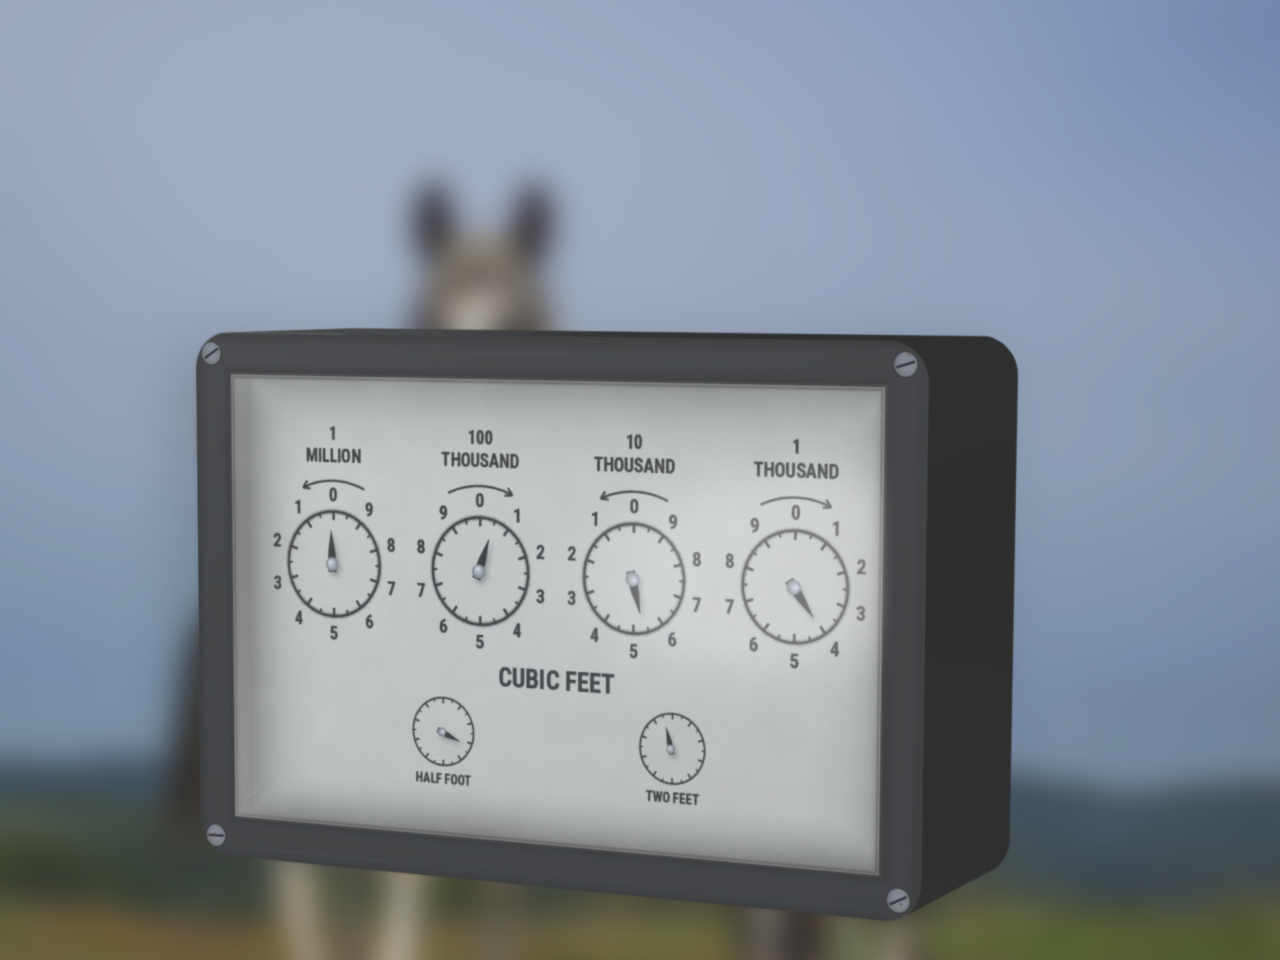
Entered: 5400 ft³
